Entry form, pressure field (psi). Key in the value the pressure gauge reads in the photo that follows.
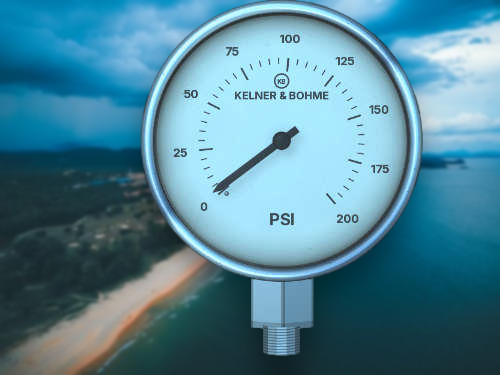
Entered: 2.5 psi
